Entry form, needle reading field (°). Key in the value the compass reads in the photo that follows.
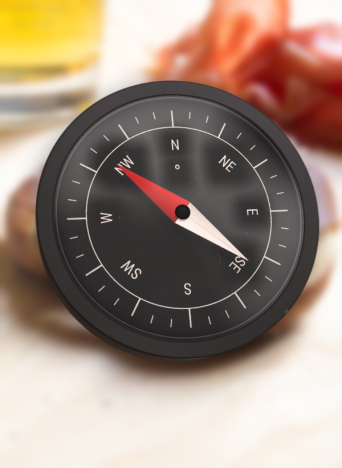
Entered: 310 °
